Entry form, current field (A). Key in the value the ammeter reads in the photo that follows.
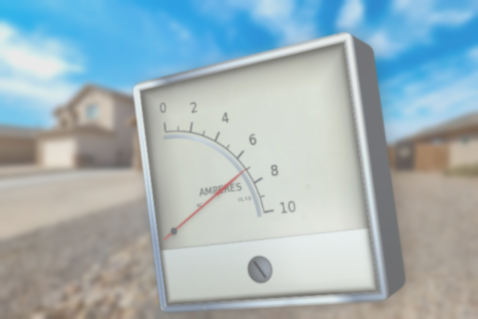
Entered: 7 A
